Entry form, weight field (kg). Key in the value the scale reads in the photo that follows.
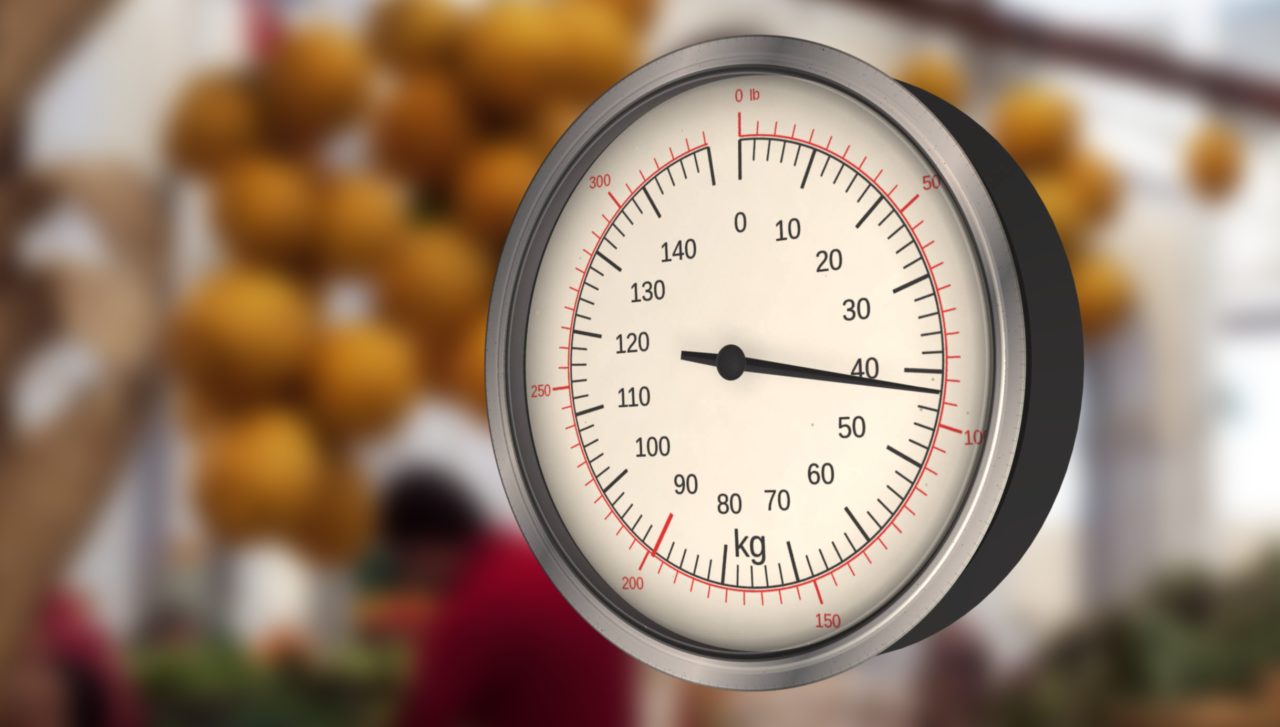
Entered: 42 kg
